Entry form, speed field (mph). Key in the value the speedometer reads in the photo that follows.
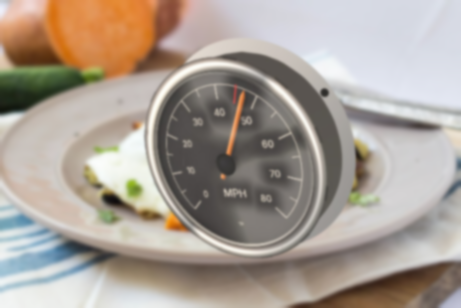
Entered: 47.5 mph
